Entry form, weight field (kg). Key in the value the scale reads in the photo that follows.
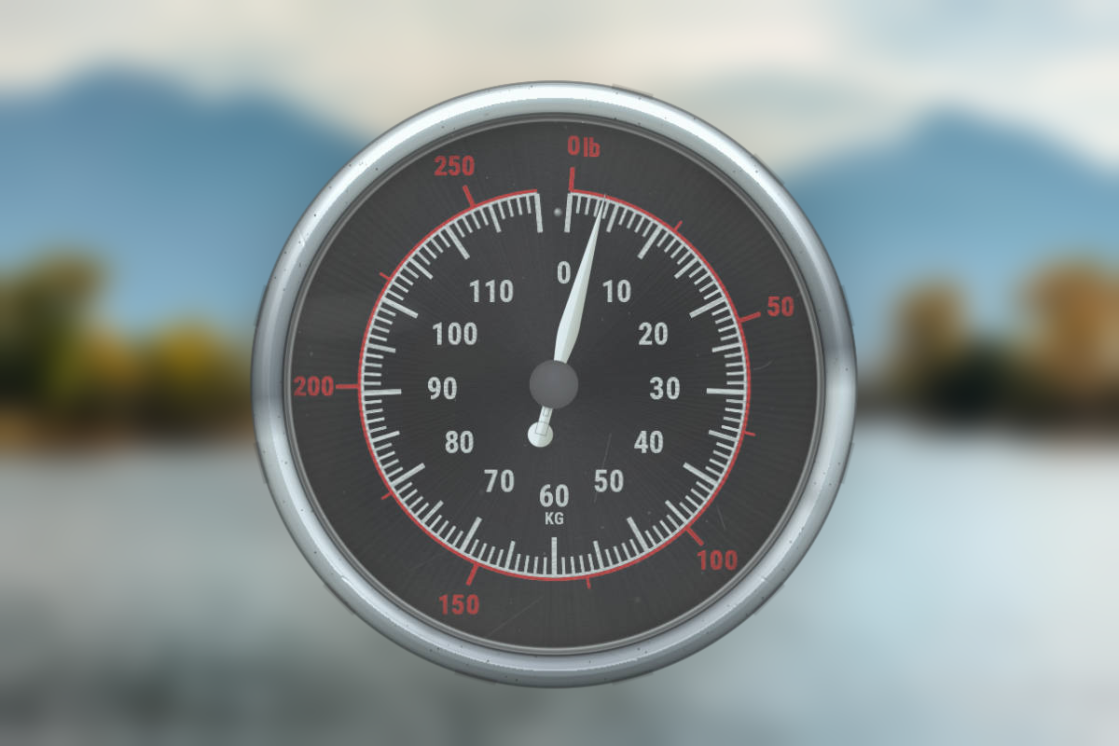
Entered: 3.5 kg
